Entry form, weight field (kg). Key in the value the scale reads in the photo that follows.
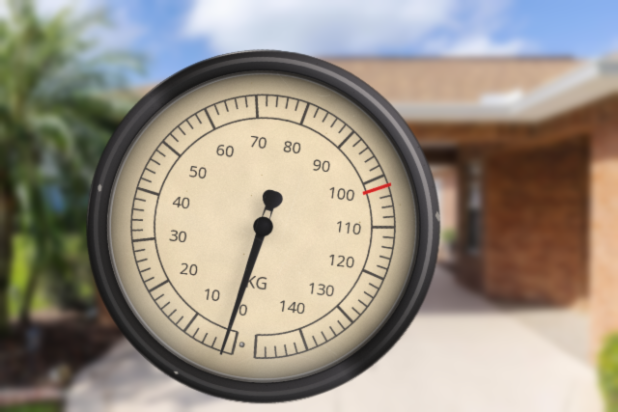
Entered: 2 kg
